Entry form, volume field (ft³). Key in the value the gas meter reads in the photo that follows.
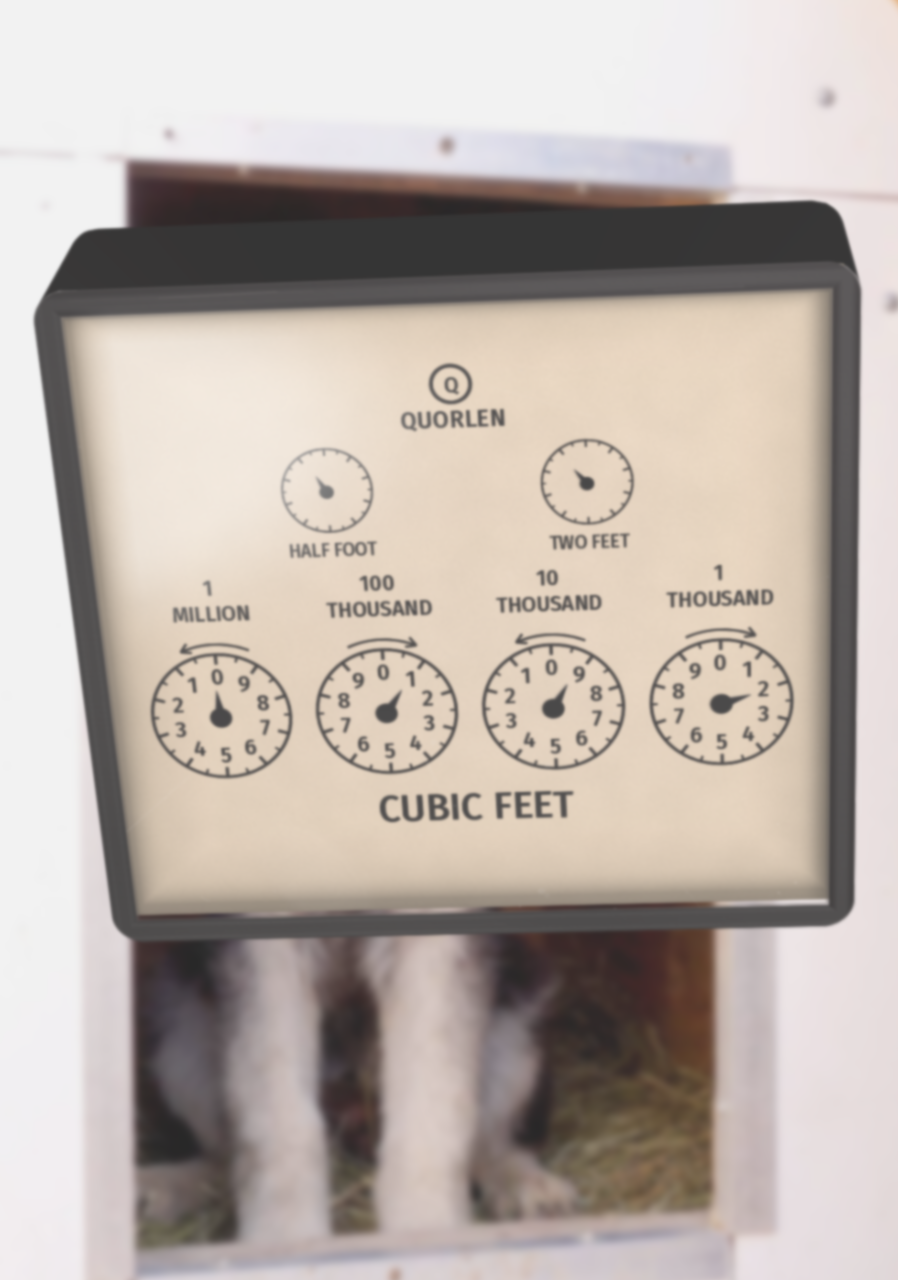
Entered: 9200 ft³
